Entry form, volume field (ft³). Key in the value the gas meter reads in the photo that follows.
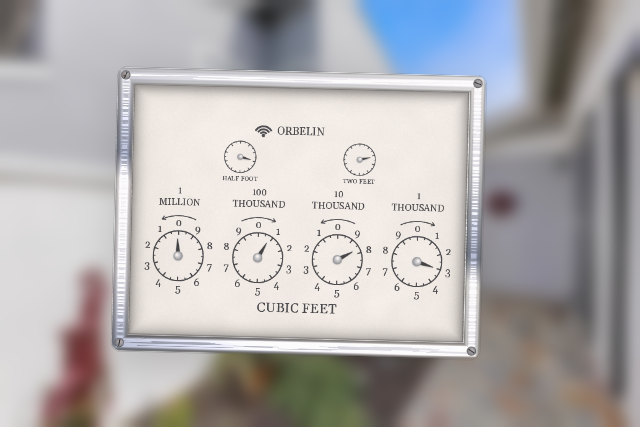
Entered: 8300 ft³
